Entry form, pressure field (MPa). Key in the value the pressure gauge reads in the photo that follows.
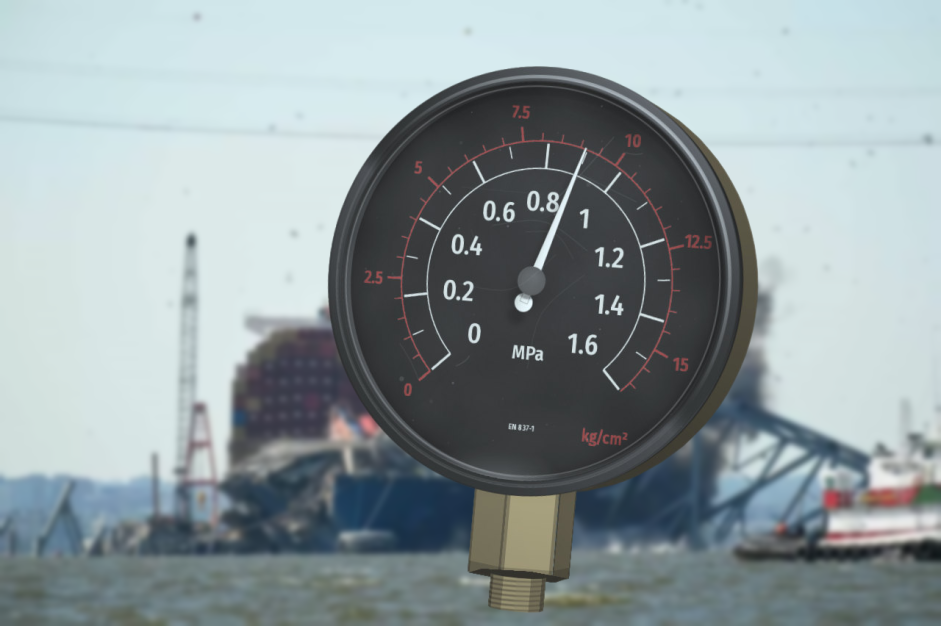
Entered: 0.9 MPa
